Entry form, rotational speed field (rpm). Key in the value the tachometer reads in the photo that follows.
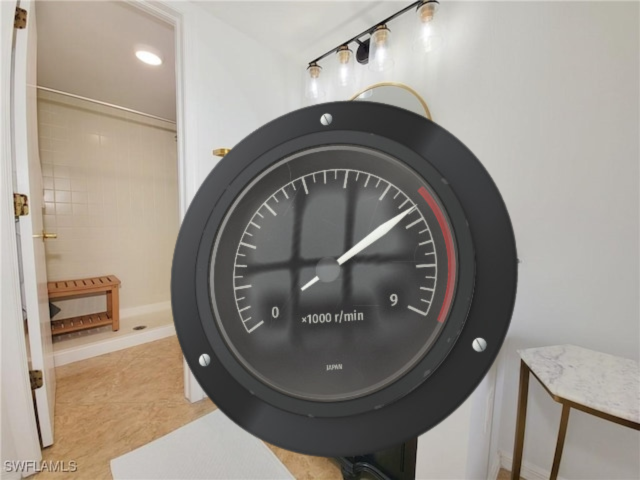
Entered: 6750 rpm
